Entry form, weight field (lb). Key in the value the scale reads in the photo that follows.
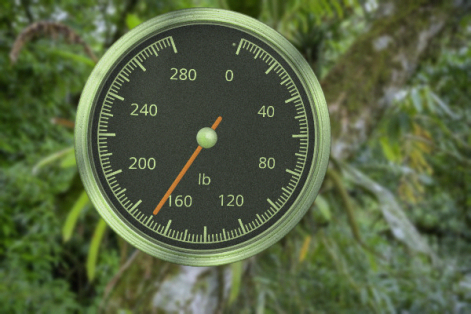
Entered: 170 lb
